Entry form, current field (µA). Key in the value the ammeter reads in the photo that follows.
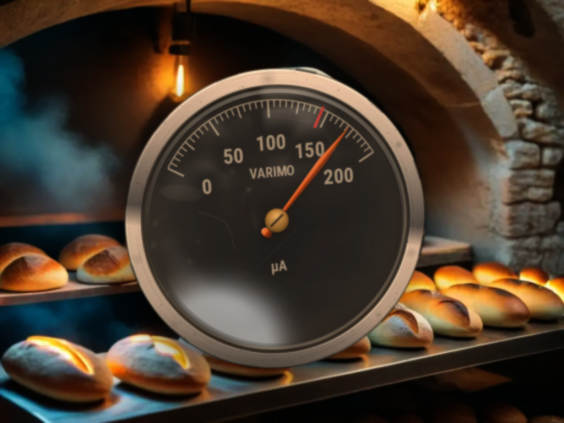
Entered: 170 µA
